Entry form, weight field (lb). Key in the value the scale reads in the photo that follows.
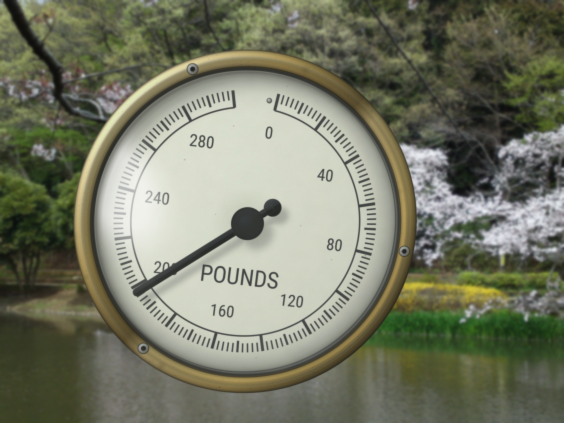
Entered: 198 lb
